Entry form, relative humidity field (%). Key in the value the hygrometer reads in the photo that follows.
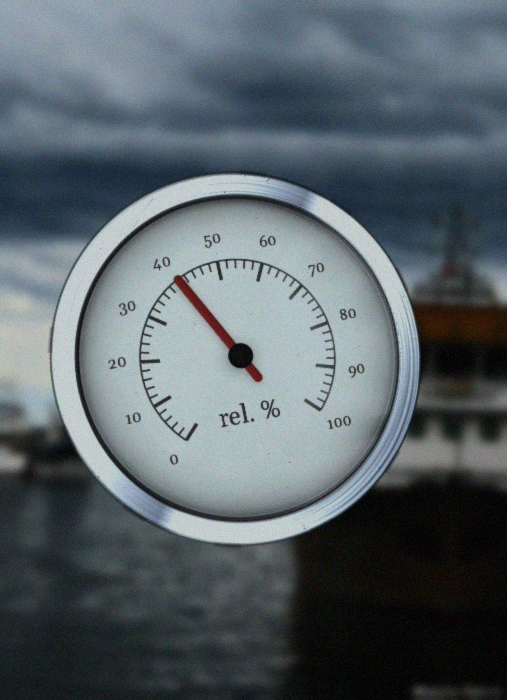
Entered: 40 %
